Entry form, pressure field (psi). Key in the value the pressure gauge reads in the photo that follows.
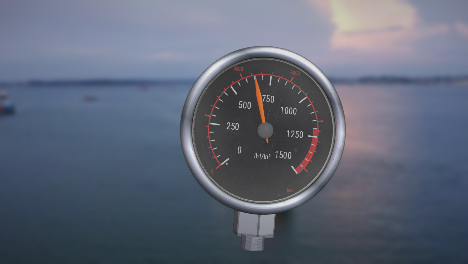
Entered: 650 psi
